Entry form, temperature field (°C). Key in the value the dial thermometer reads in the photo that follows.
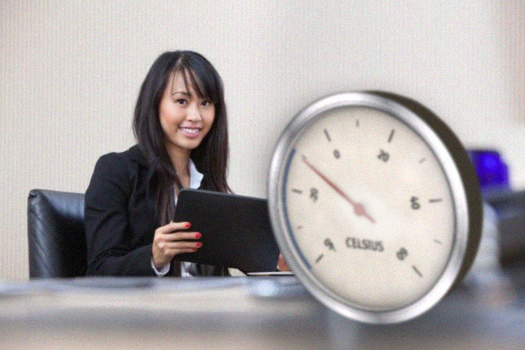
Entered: -10 °C
